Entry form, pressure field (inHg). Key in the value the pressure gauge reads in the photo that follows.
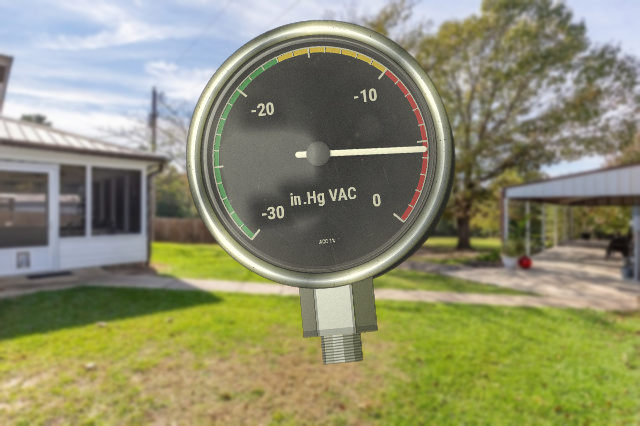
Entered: -4.5 inHg
